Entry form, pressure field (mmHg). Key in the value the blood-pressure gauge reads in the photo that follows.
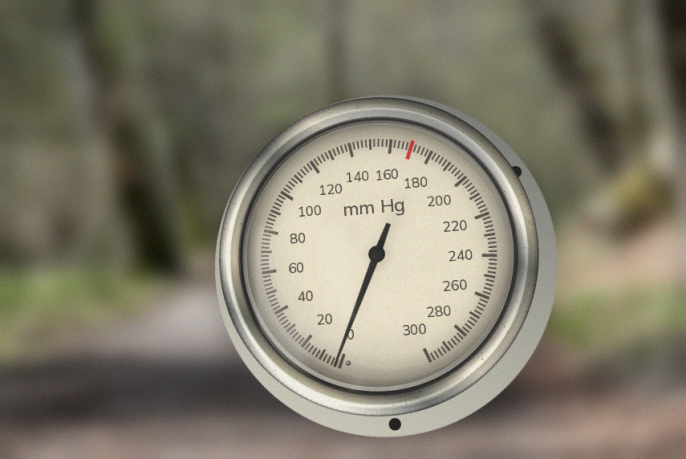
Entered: 2 mmHg
